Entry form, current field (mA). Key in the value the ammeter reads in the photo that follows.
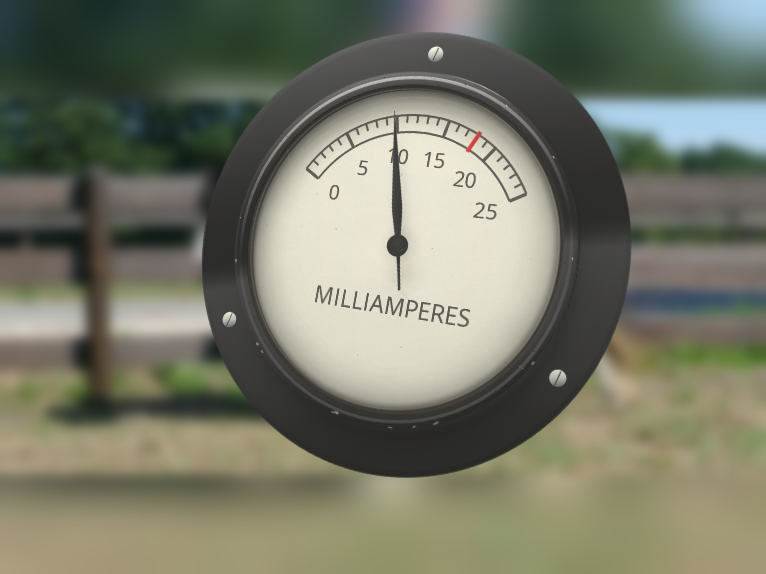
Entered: 10 mA
